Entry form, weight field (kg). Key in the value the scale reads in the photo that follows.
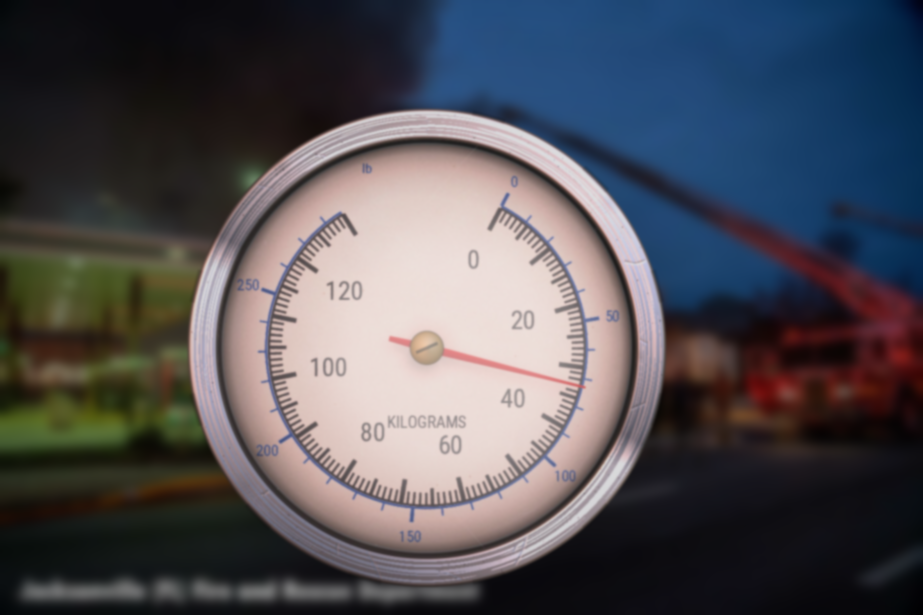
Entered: 33 kg
